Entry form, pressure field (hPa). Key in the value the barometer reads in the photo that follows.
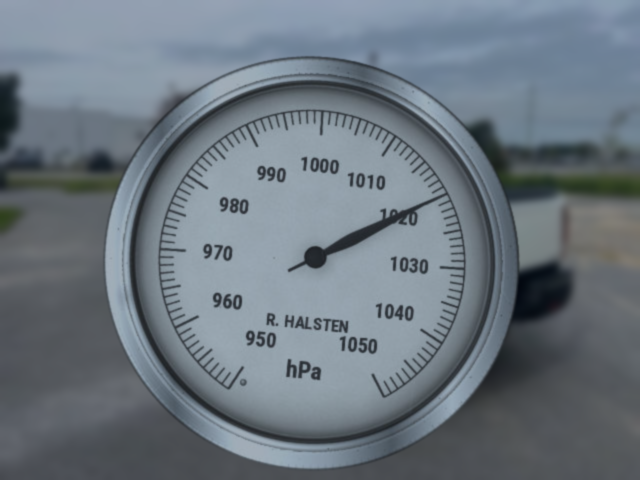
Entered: 1020 hPa
